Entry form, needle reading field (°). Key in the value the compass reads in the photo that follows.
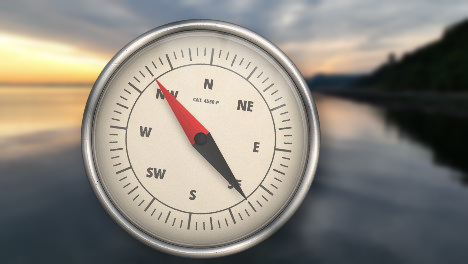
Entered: 315 °
